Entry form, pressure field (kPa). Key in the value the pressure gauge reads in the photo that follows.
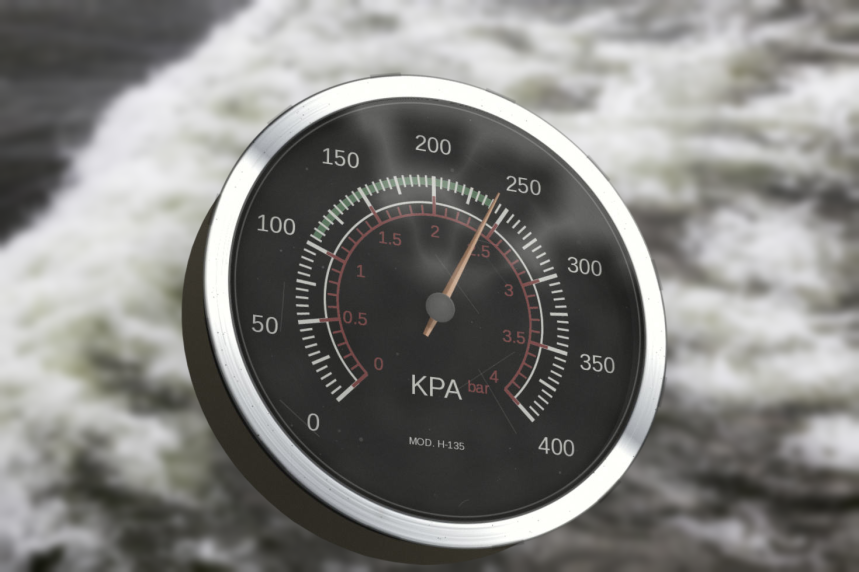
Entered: 240 kPa
